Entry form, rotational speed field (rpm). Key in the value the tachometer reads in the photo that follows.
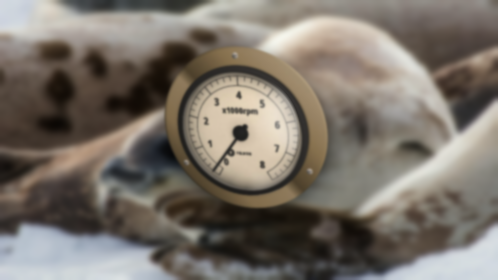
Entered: 200 rpm
